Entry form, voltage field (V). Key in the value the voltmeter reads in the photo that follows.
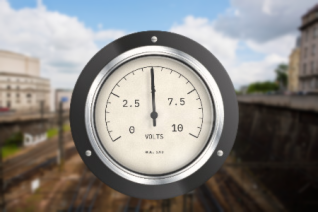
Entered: 5 V
